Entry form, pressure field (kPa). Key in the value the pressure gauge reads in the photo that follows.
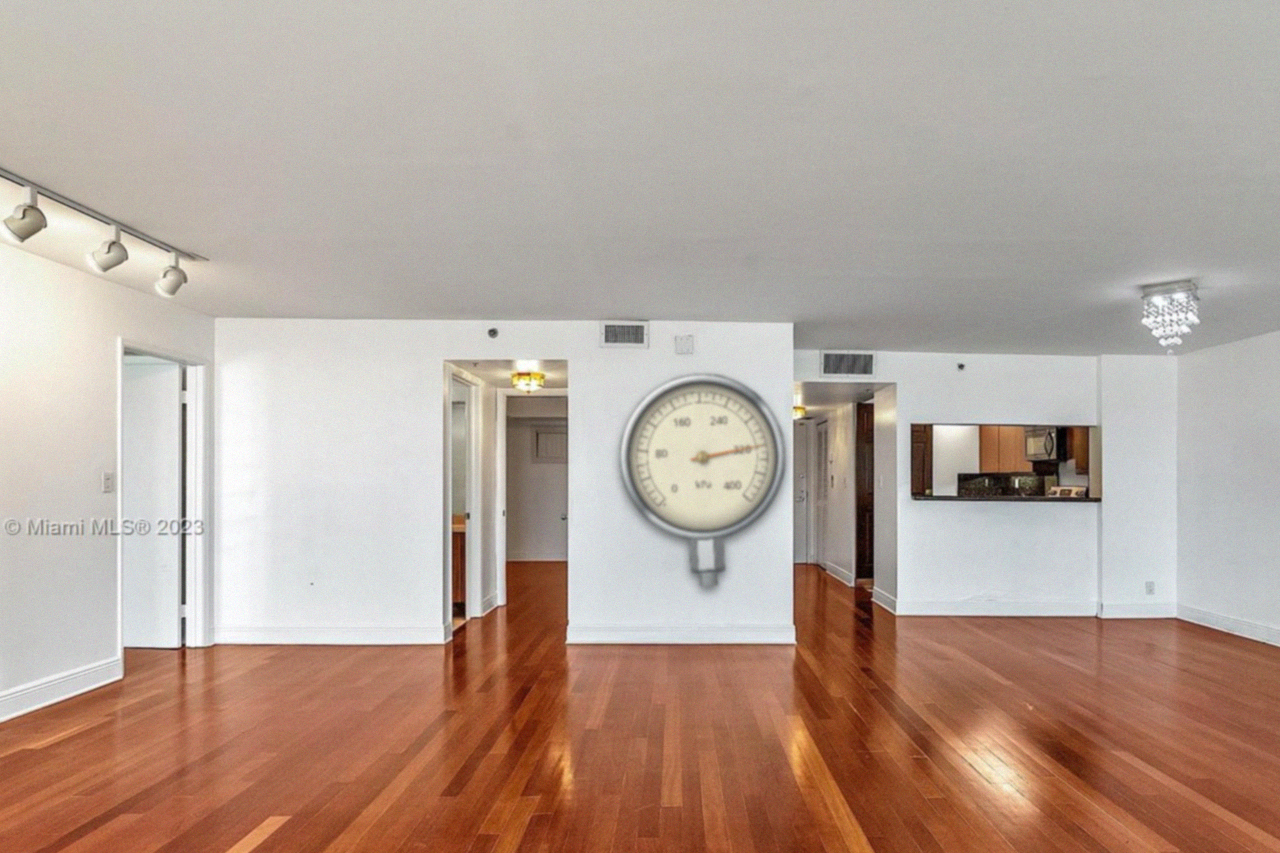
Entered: 320 kPa
